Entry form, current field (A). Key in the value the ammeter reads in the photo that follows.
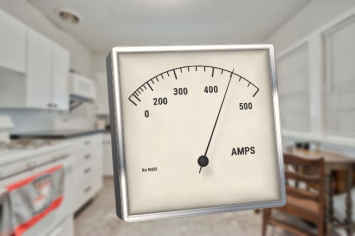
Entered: 440 A
